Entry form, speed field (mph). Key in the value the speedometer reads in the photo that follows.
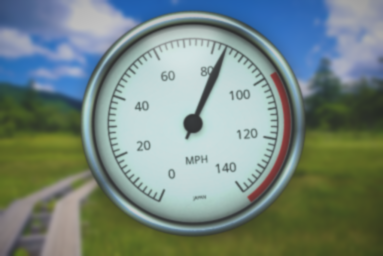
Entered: 84 mph
